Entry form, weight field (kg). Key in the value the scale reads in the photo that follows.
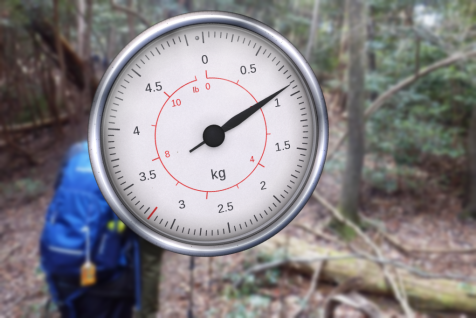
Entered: 0.9 kg
